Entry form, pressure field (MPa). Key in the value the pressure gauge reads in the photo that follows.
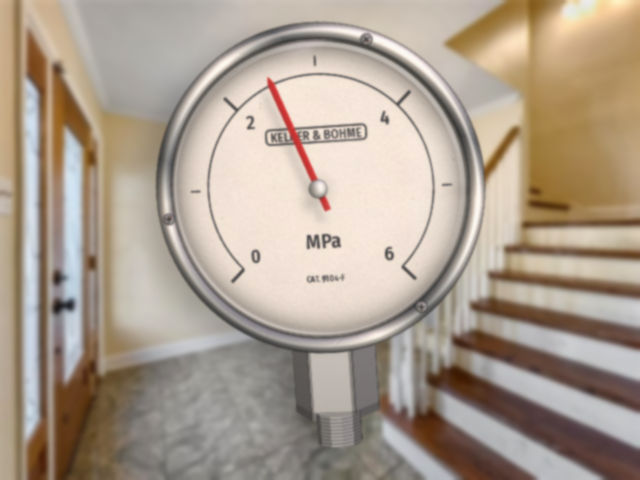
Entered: 2.5 MPa
